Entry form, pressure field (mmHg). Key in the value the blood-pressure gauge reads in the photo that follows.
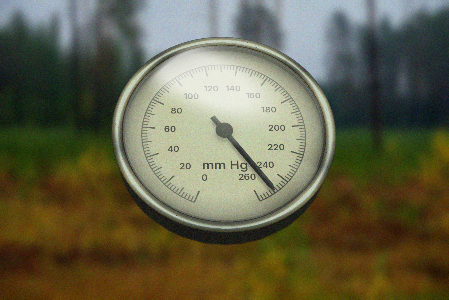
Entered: 250 mmHg
